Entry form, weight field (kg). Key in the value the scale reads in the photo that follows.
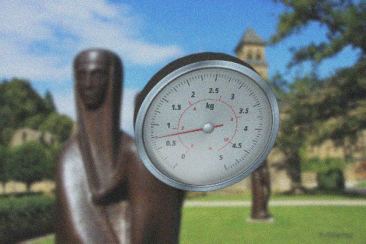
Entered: 0.75 kg
